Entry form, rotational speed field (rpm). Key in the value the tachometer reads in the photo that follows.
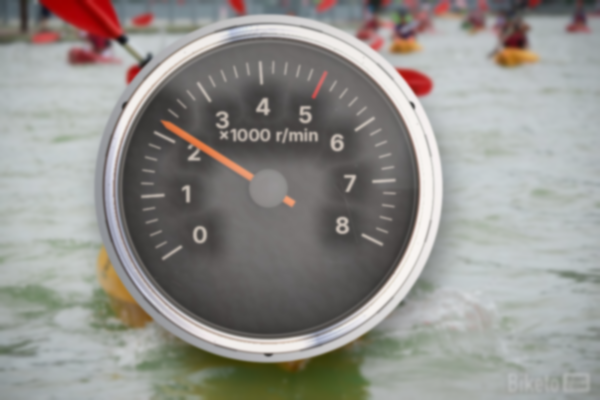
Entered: 2200 rpm
